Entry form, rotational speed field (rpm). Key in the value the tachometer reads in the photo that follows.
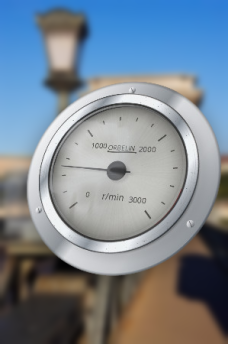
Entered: 500 rpm
